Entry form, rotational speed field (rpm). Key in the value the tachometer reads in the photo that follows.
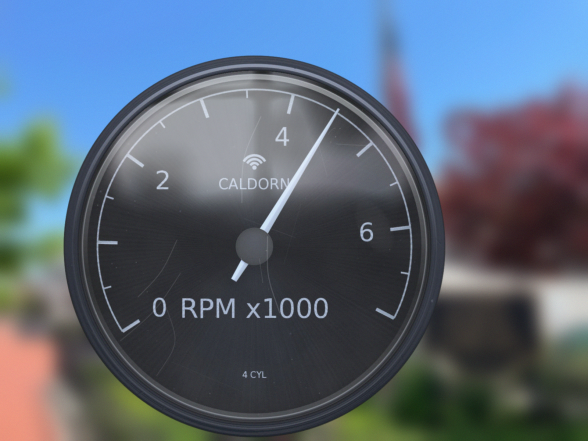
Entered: 4500 rpm
